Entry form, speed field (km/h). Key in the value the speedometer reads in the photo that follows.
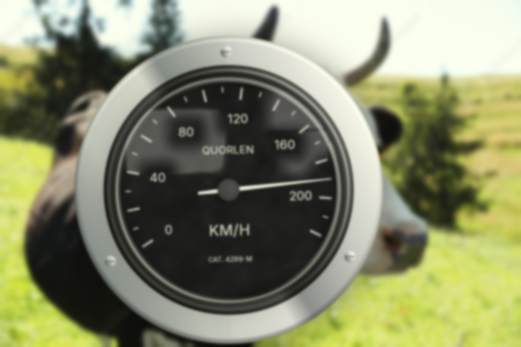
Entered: 190 km/h
